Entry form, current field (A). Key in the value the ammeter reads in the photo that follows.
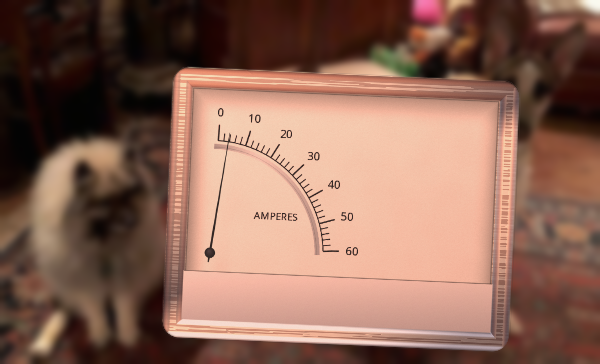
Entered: 4 A
